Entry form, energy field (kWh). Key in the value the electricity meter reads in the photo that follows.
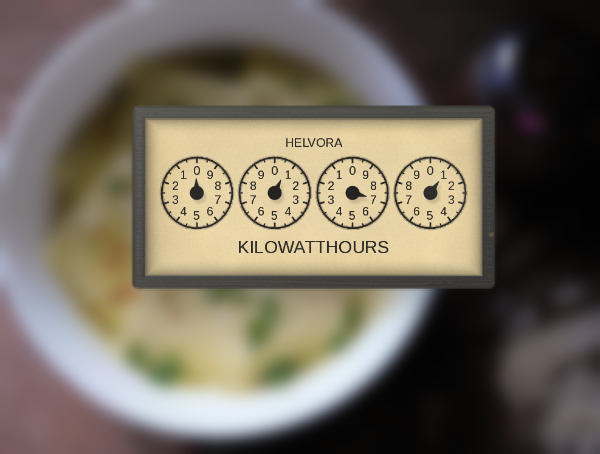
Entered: 71 kWh
